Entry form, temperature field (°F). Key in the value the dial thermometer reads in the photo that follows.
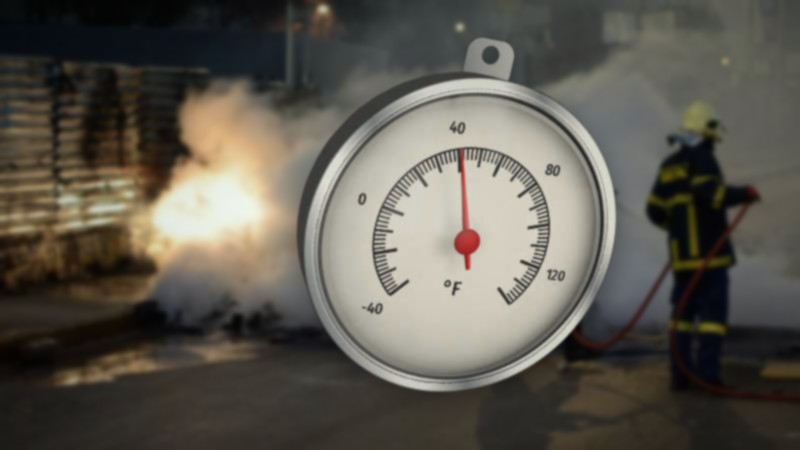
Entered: 40 °F
